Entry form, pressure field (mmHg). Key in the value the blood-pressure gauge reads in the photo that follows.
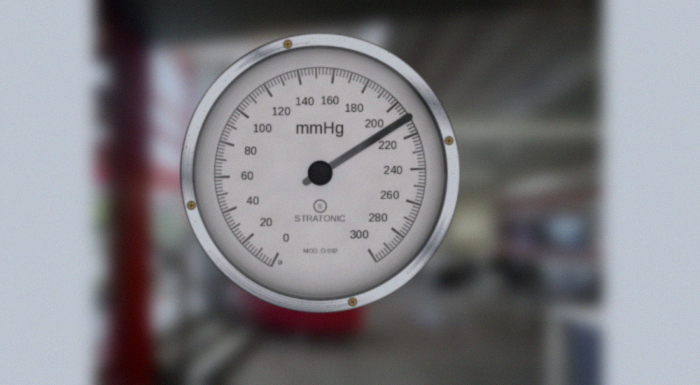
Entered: 210 mmHg
